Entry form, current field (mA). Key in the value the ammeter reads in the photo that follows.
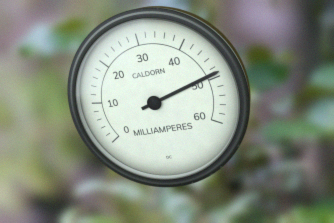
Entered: 49 mA
